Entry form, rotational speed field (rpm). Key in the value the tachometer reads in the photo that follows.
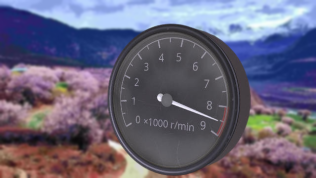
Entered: 8500 rpm
